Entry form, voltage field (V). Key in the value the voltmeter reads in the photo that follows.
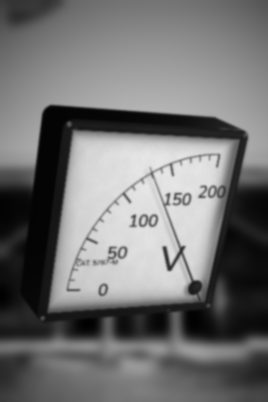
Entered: 130 V
